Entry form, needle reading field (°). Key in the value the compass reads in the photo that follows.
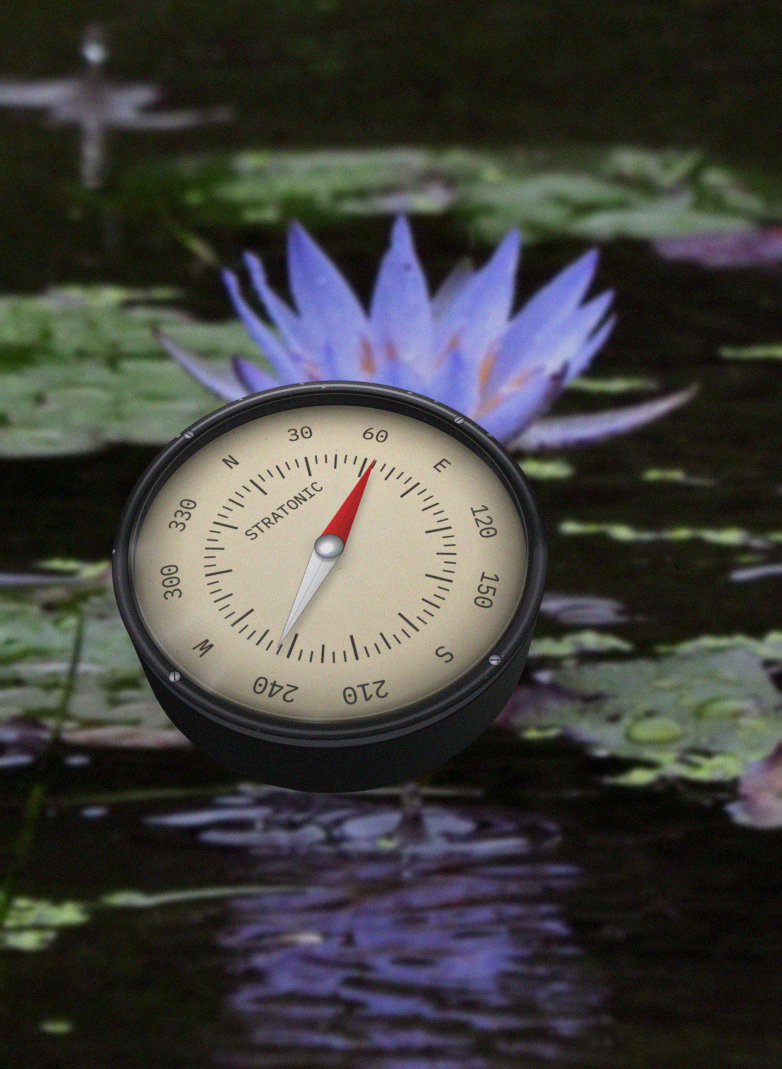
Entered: 65 °
